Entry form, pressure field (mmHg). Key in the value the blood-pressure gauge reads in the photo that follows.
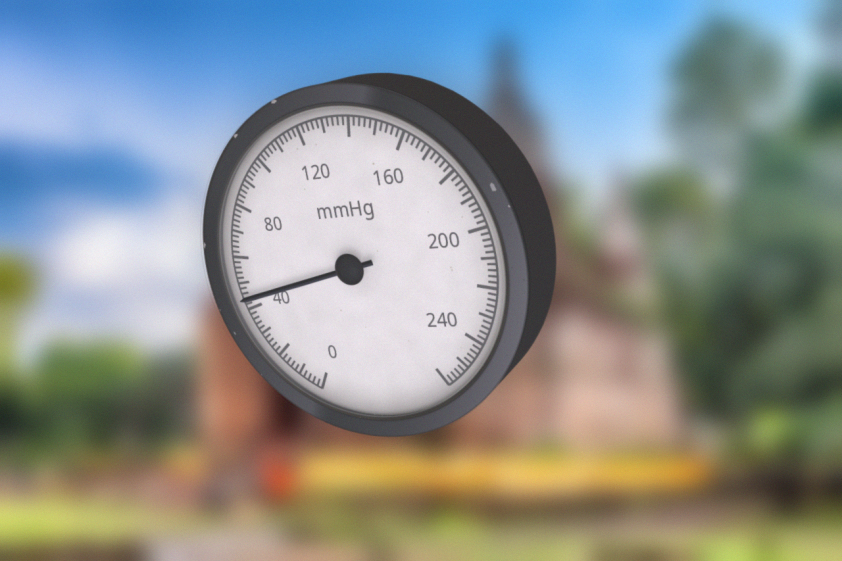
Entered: 44 mmHg
